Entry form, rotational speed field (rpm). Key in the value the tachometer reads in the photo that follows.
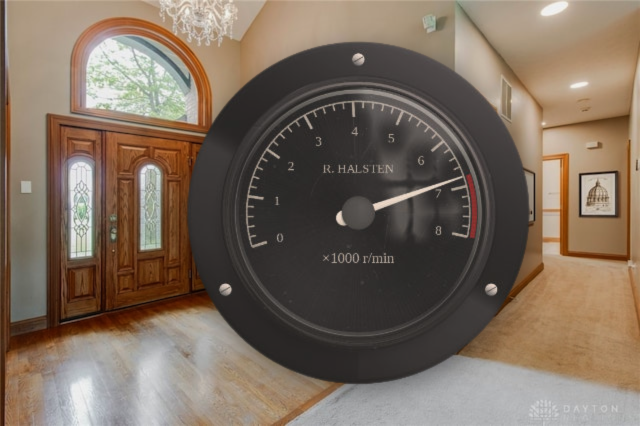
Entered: 6800 rpm
